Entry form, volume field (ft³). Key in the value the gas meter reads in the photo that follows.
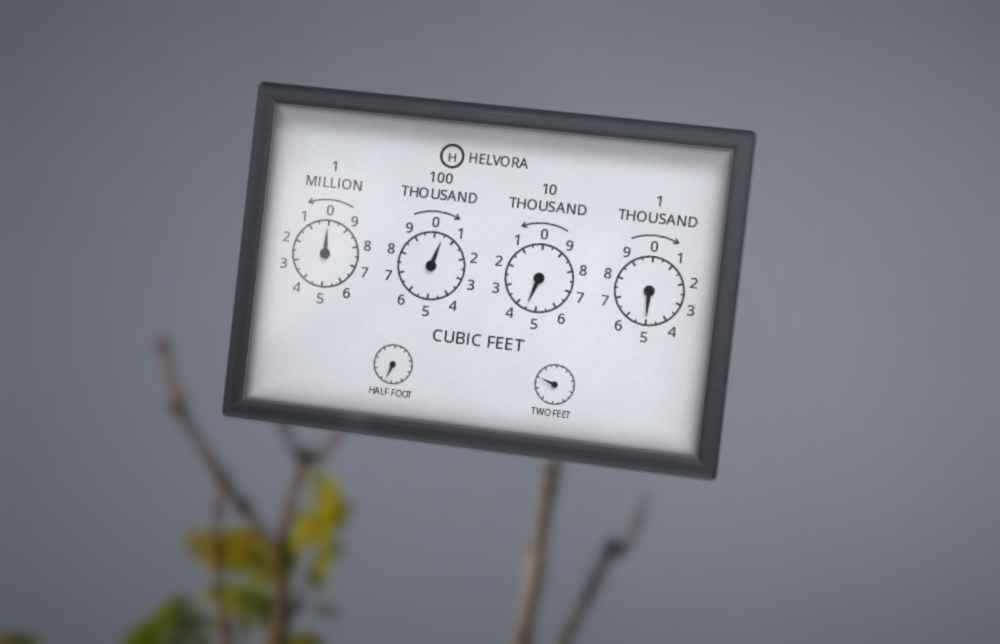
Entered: 4500 ft³
